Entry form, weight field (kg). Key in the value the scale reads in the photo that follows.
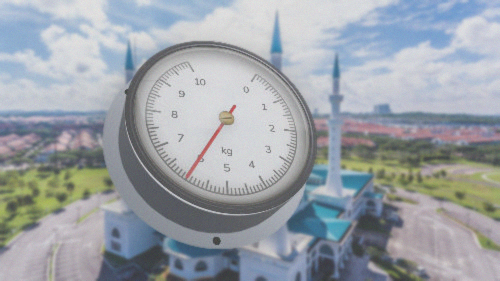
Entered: 6 kg
